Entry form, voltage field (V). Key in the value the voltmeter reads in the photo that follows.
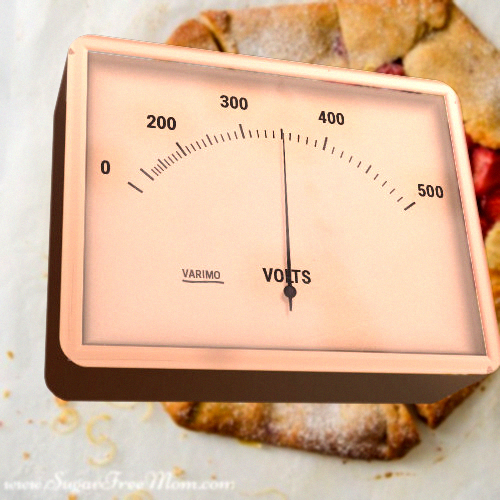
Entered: 350 V
